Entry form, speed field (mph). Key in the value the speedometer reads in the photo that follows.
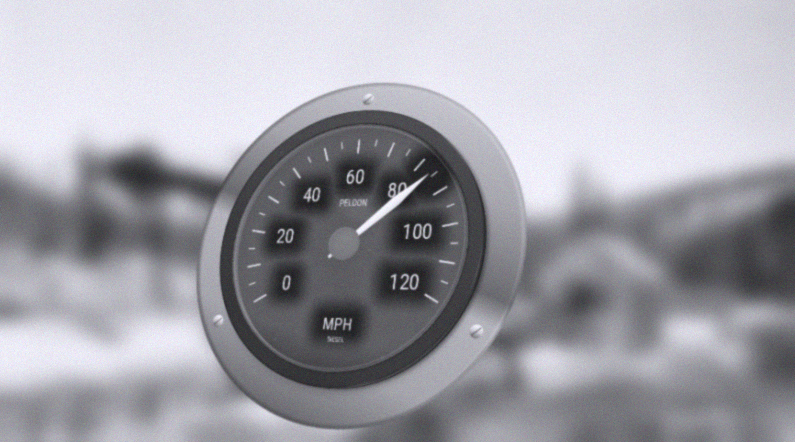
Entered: 85 mph
